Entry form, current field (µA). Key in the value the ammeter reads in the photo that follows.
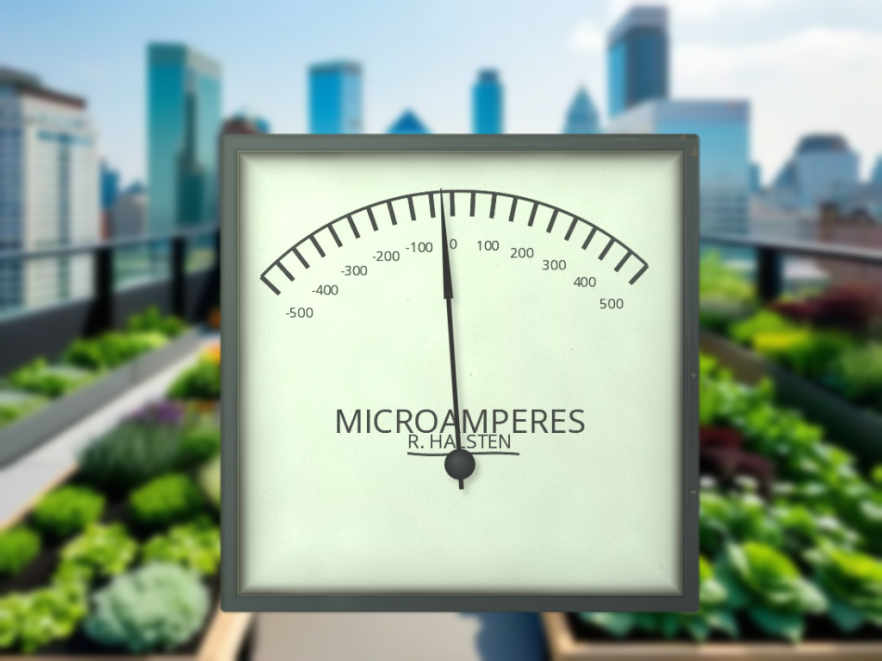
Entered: -25 µA
